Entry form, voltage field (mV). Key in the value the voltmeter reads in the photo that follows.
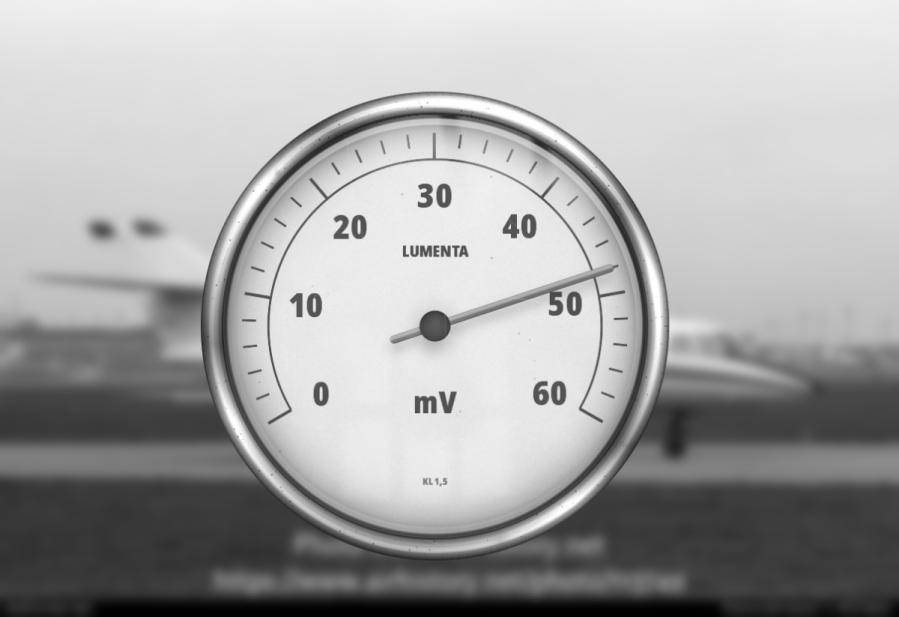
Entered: 48 mV
